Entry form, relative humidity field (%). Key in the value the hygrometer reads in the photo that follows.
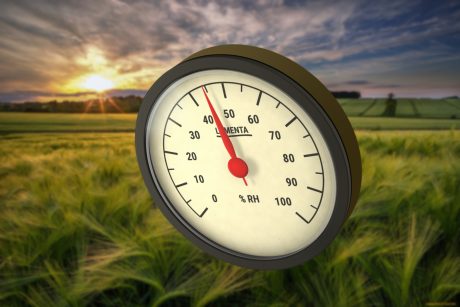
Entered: 45 %
